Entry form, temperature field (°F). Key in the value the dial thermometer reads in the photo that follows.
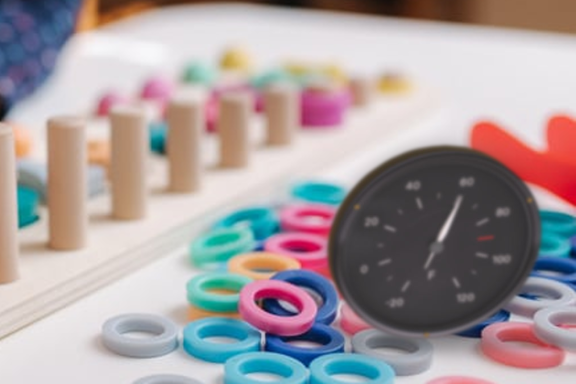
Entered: 60 °F
